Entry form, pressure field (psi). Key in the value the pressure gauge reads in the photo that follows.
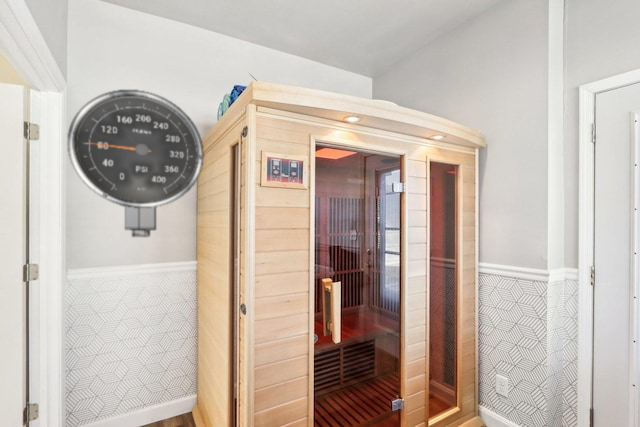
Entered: 80 psi
